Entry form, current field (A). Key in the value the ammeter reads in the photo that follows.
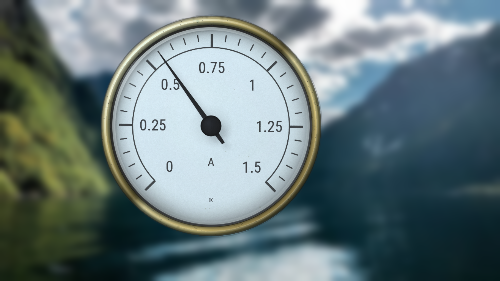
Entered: 0.55 A
